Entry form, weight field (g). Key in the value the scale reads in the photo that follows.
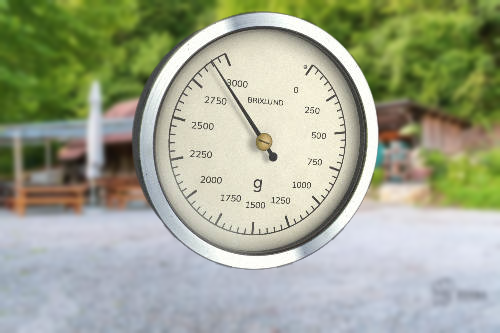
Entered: 2900 g
